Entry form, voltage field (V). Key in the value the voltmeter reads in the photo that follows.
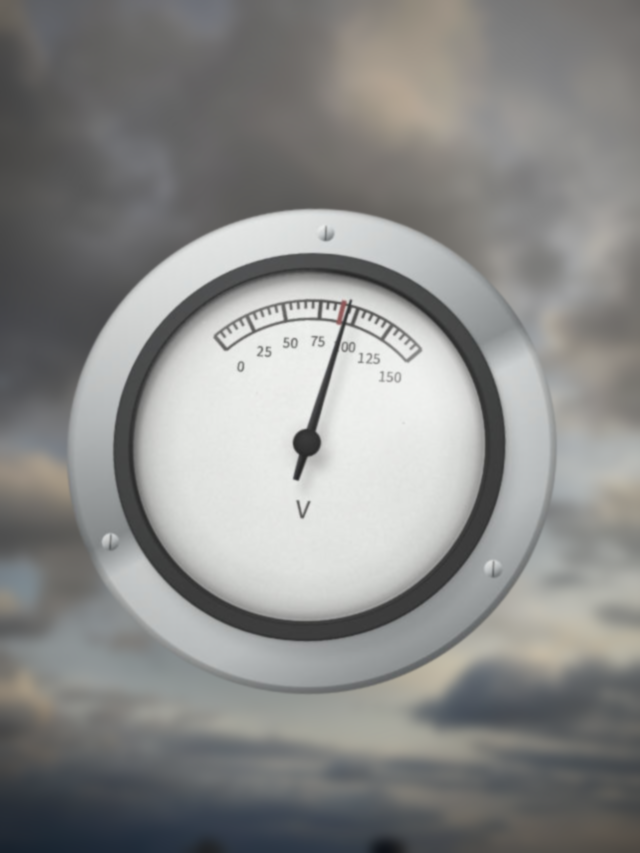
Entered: 95 V
